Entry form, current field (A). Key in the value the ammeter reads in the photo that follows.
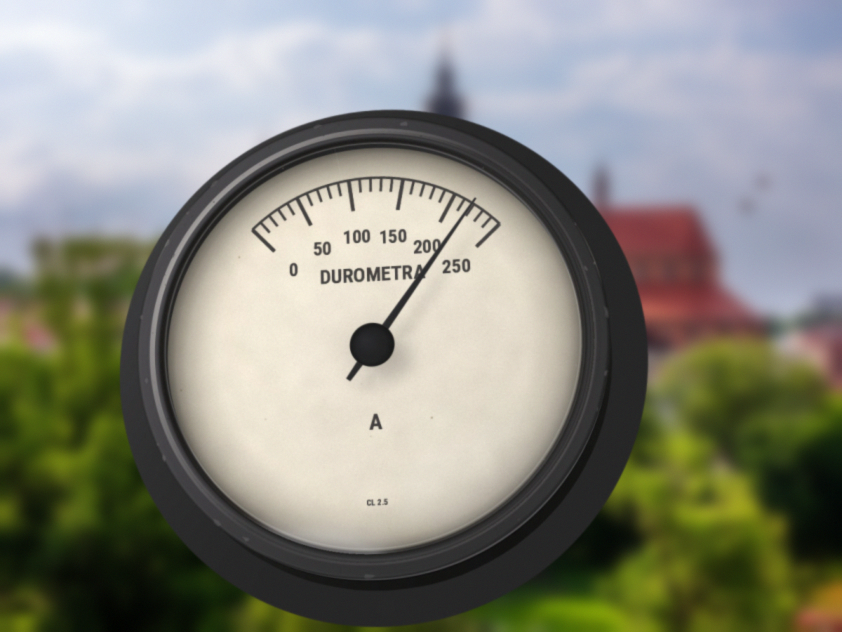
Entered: 220 A
